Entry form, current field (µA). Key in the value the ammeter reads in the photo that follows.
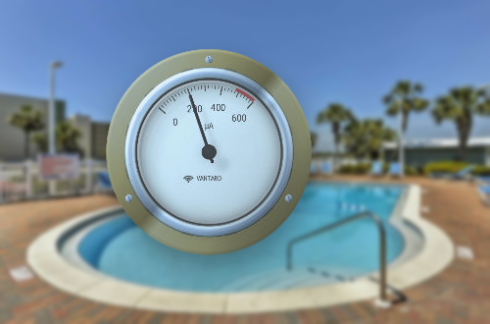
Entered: 200 µA
